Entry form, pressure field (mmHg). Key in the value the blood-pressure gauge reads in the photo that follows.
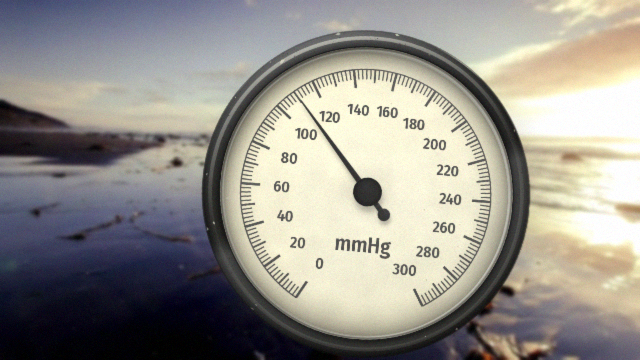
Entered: 110 mmHg
